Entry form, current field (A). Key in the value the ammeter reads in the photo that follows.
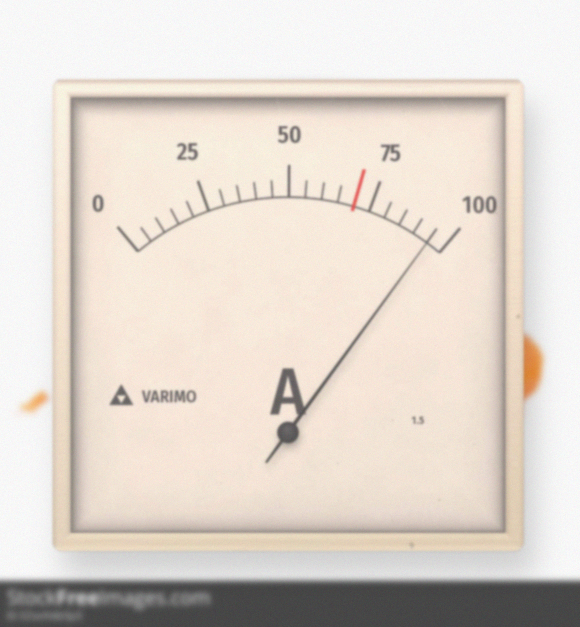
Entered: 95 A
